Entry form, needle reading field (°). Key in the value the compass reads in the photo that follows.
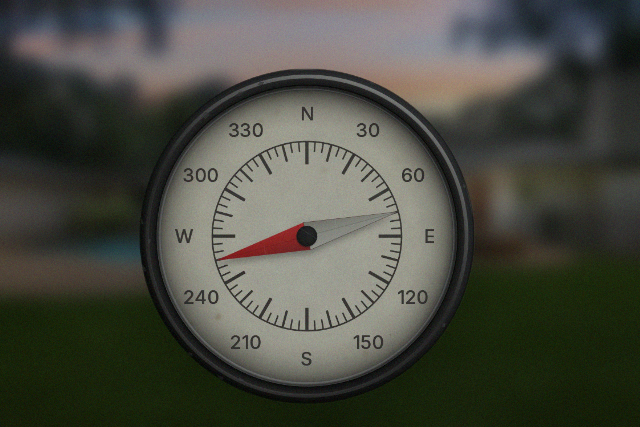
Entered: 255 °
